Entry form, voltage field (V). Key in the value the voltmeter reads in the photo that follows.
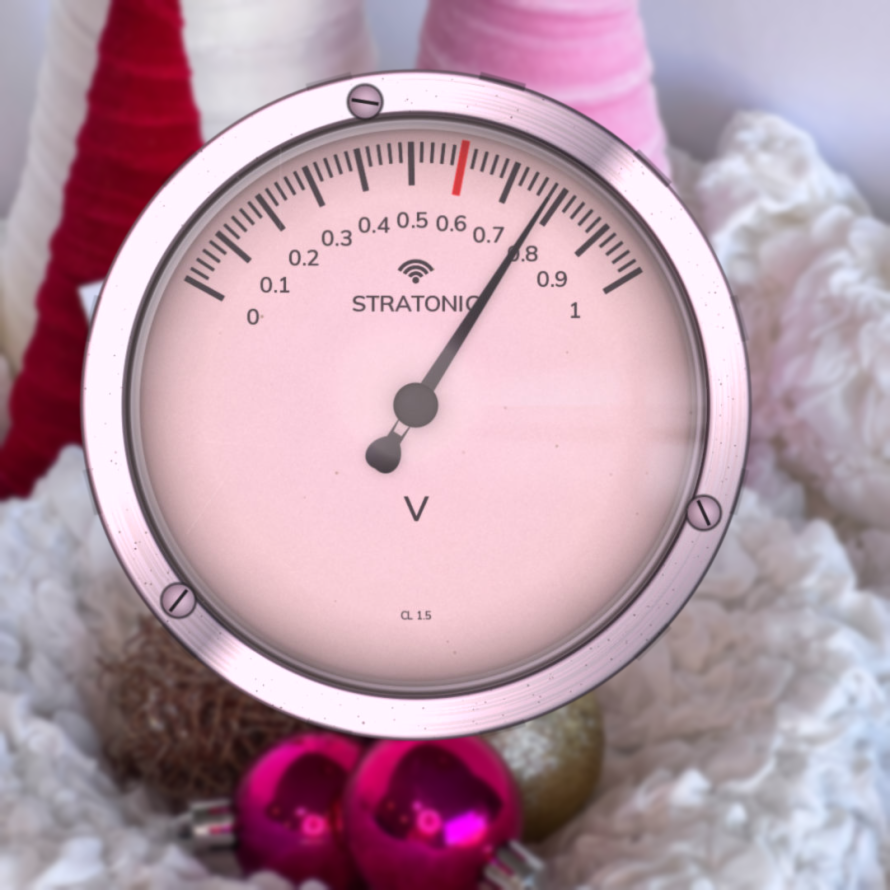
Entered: 0.78 V
